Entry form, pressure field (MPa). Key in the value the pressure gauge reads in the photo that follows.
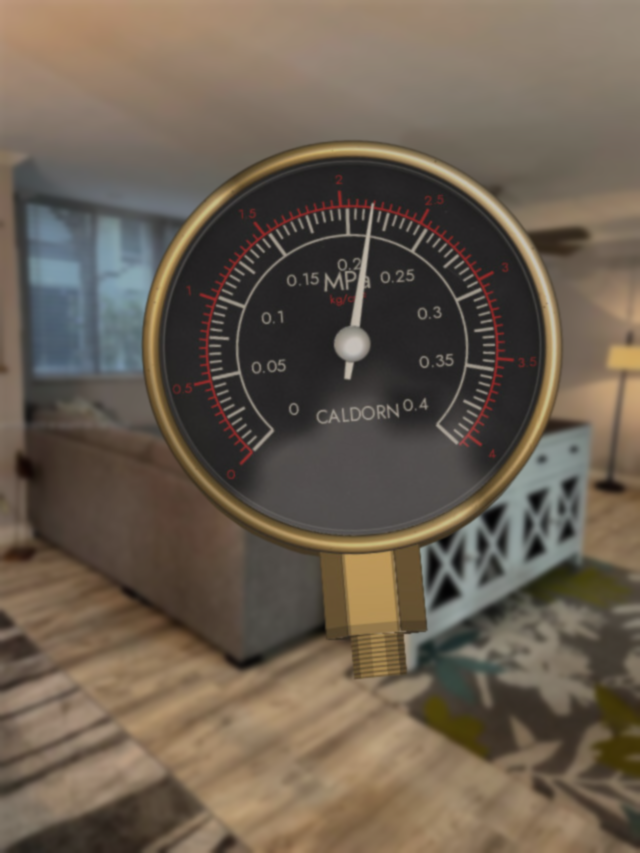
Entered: 0.215 MPa
